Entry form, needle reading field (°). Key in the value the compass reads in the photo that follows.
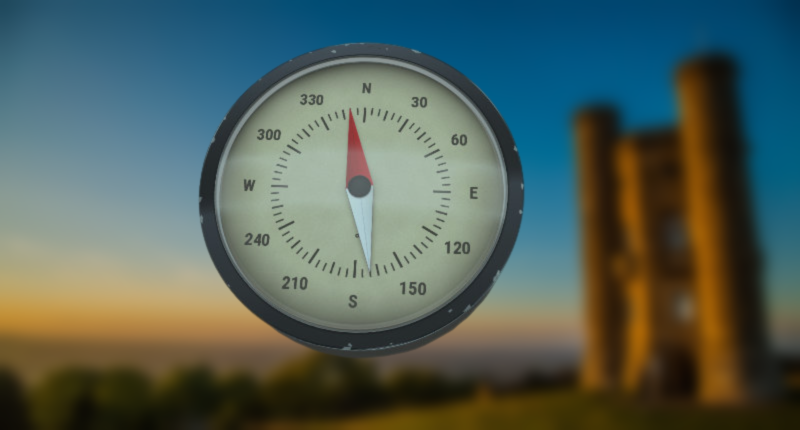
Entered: 350 °
